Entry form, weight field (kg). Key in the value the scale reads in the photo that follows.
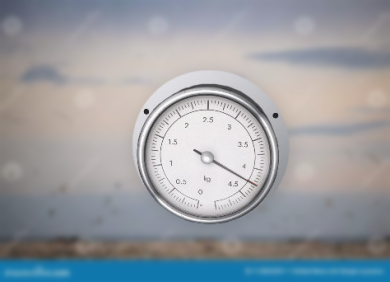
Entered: 4.25 kg
